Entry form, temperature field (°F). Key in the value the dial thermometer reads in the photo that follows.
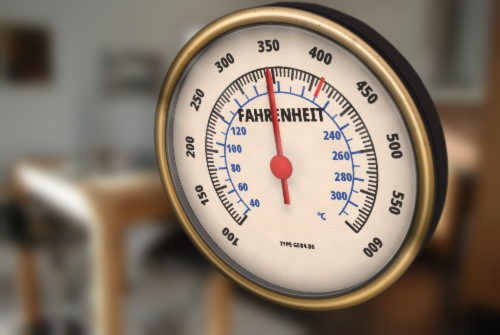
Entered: 350 °F
